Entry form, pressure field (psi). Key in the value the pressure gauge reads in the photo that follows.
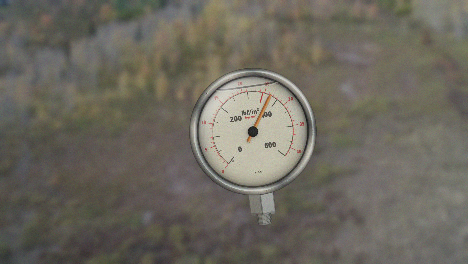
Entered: 375 psi
